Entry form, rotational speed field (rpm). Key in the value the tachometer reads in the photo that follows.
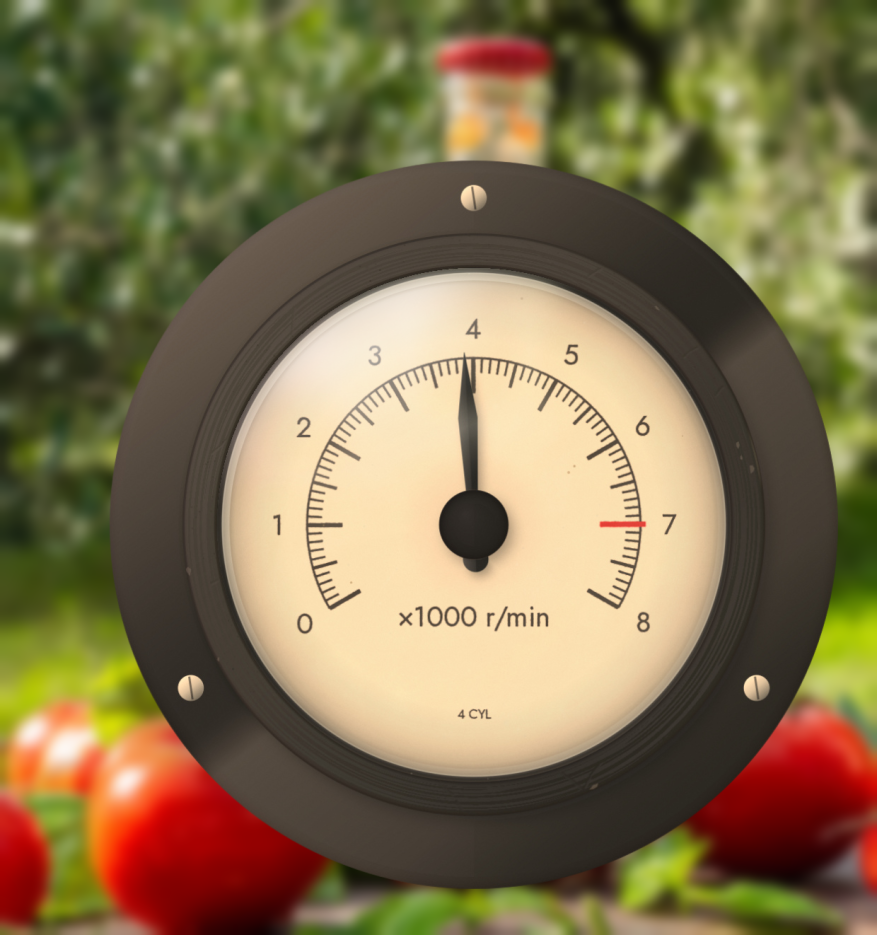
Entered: 3900 rpm
